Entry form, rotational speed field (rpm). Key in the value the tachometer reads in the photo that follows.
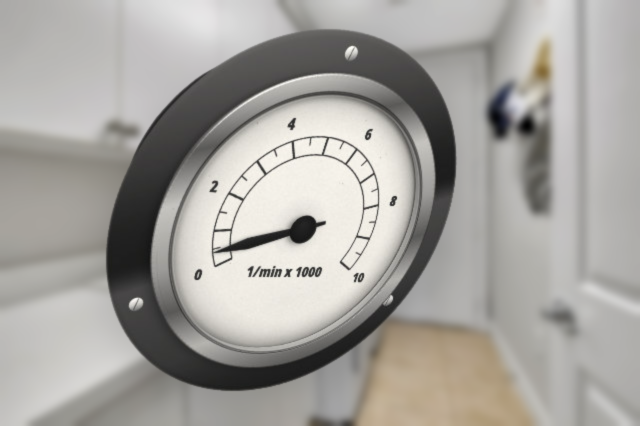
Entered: 500 rpm
